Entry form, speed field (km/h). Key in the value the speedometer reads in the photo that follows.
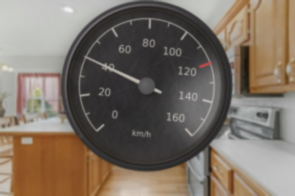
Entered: 40 km/h
